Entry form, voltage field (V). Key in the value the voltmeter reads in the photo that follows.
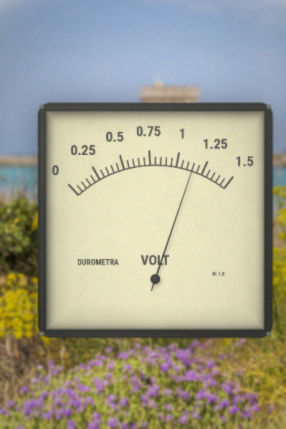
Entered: 1.15 V
